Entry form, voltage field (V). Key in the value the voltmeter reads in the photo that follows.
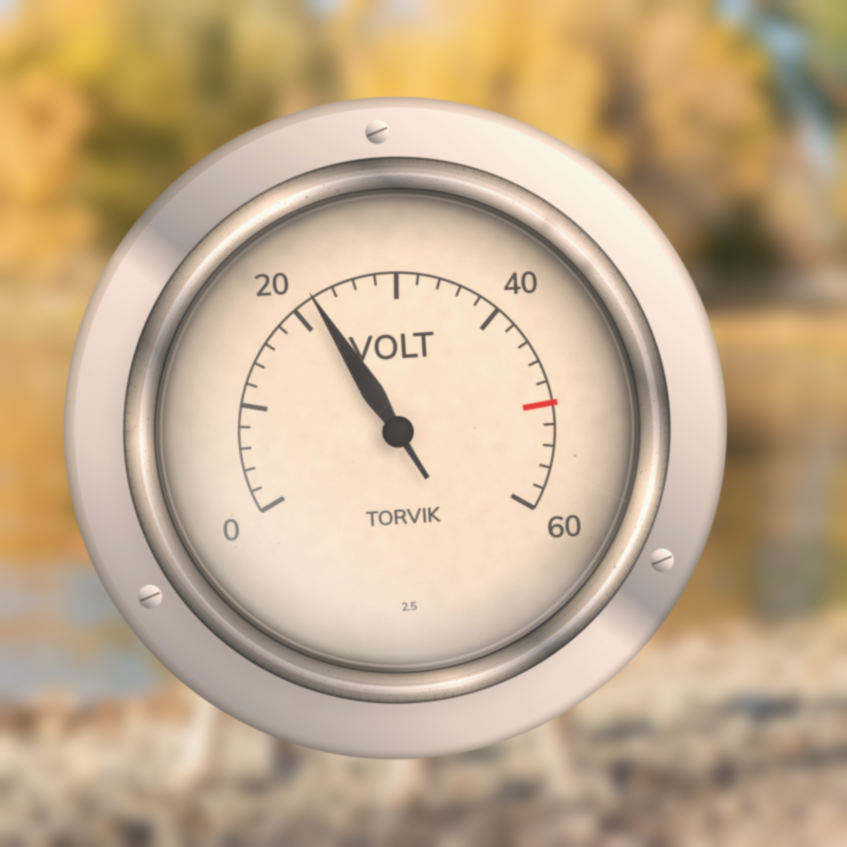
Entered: 22 V
